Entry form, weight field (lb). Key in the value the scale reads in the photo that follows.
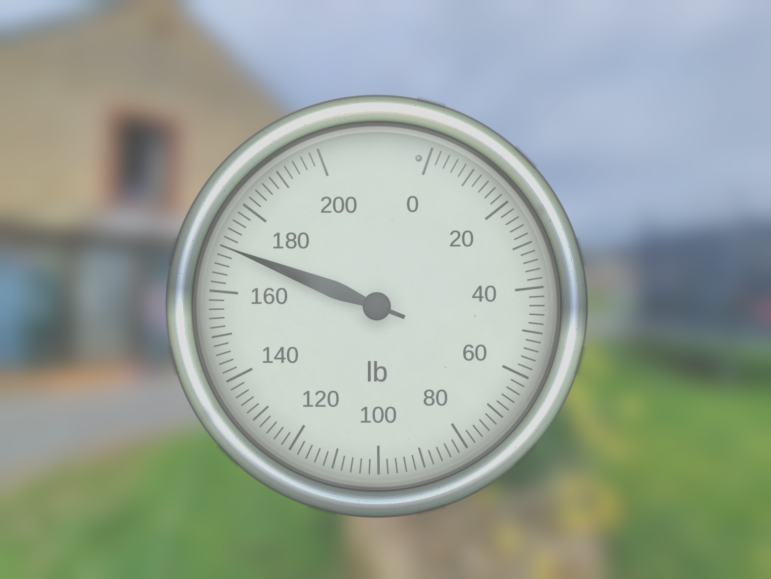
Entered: 170 lb
